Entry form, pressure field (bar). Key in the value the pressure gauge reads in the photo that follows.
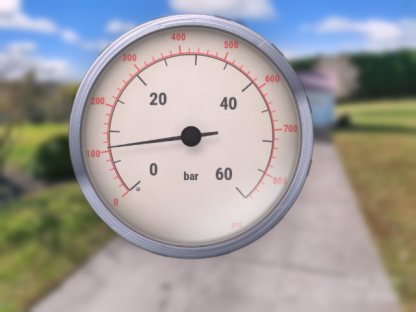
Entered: 7.5 bar
